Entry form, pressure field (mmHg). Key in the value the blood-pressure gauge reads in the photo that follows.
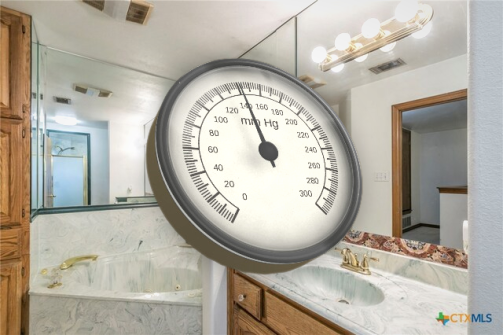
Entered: 140 mmHg
